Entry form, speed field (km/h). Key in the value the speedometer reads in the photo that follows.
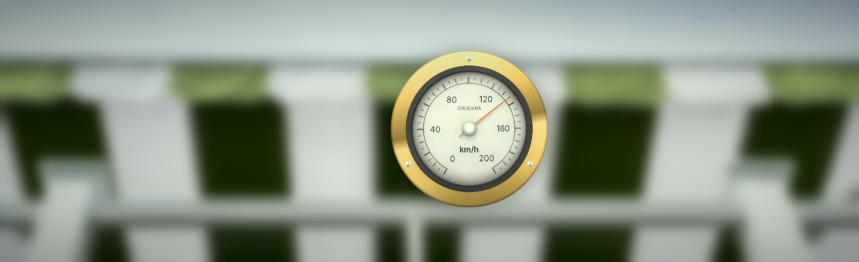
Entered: 135 km/h
